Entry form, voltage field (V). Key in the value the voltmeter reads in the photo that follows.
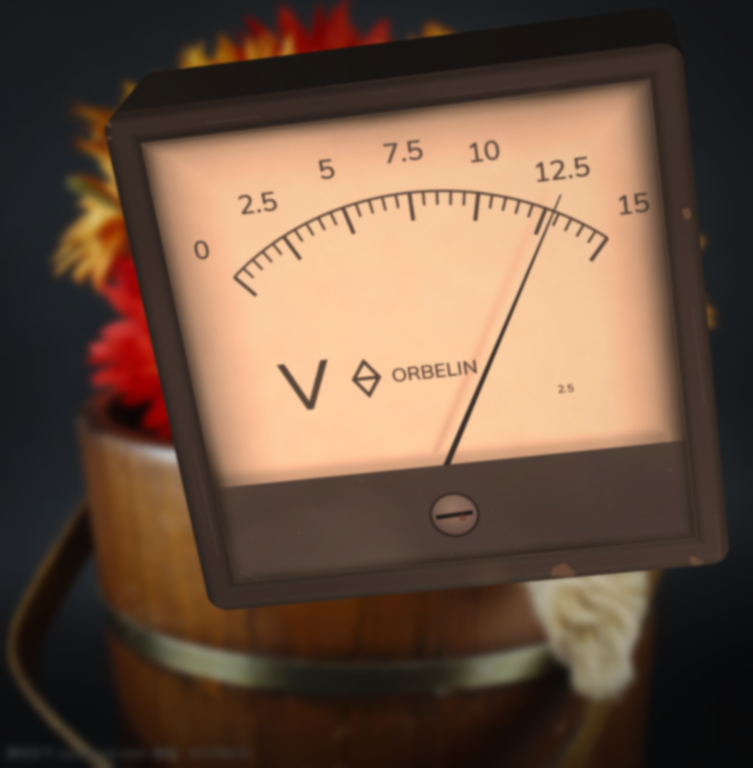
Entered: 12.75 V
